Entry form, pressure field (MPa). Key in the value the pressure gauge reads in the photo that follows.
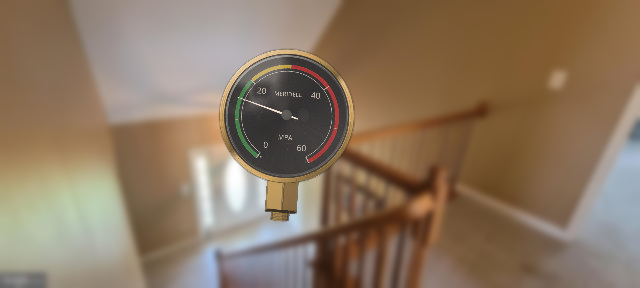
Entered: 15 MPa
